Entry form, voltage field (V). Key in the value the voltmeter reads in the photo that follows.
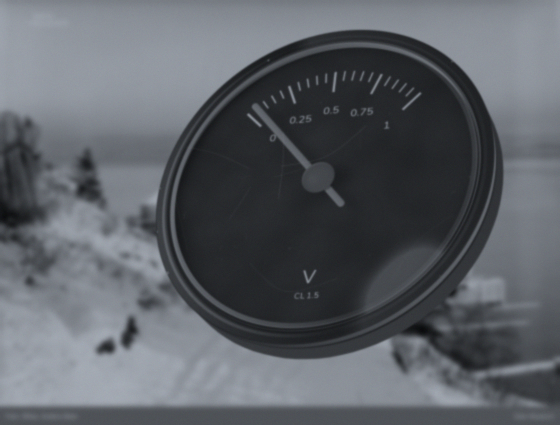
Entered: 0.05 V
